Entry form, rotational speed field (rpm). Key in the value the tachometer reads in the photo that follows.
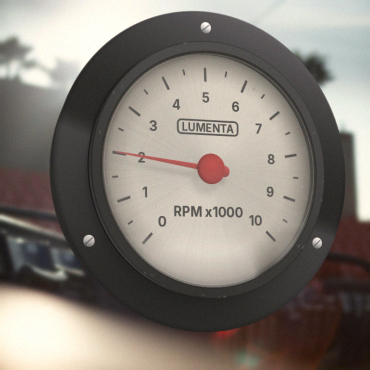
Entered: 2000 rpm
